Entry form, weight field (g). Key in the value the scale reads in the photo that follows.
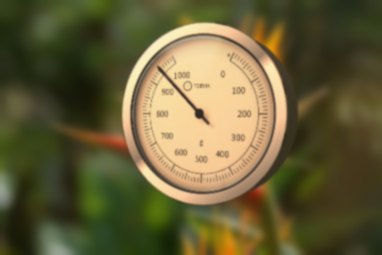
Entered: 950 g
